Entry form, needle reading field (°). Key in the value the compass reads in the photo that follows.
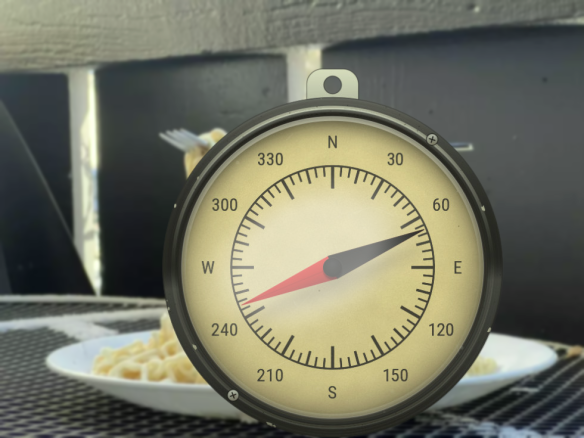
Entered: 247.5 °
